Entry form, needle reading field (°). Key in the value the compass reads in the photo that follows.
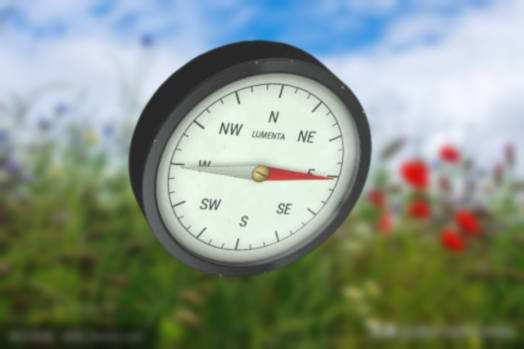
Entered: 90 °
